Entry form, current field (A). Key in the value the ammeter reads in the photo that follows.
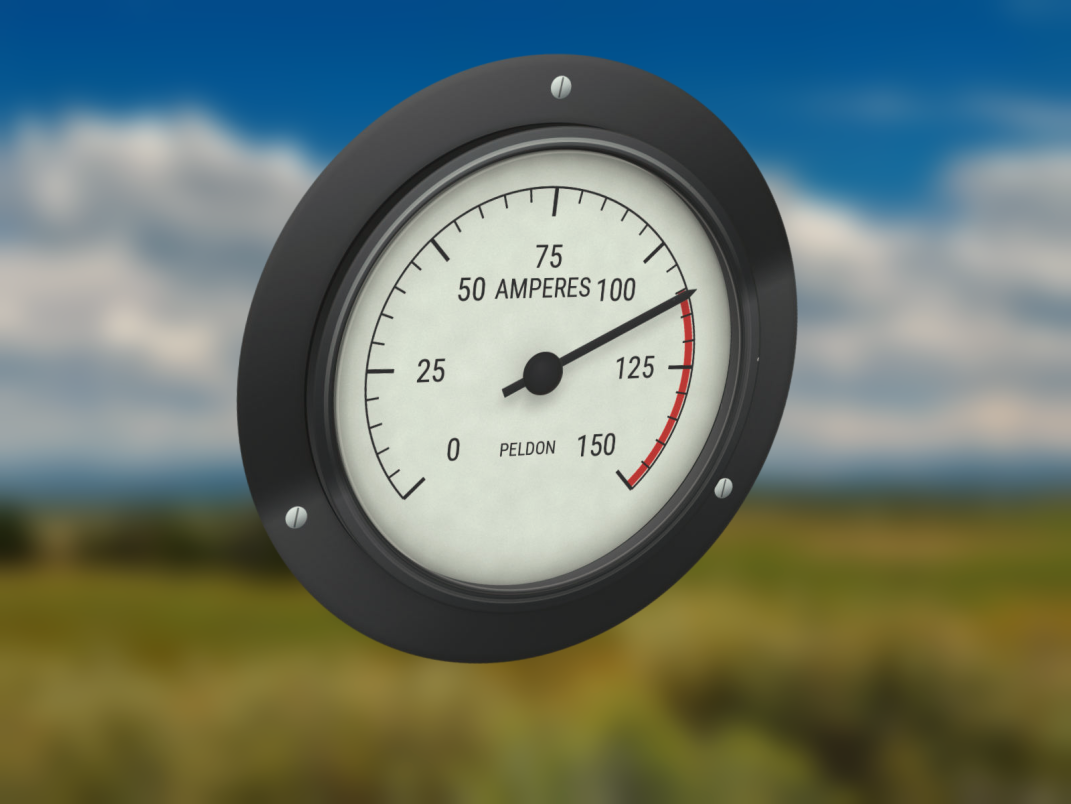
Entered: 110 A
